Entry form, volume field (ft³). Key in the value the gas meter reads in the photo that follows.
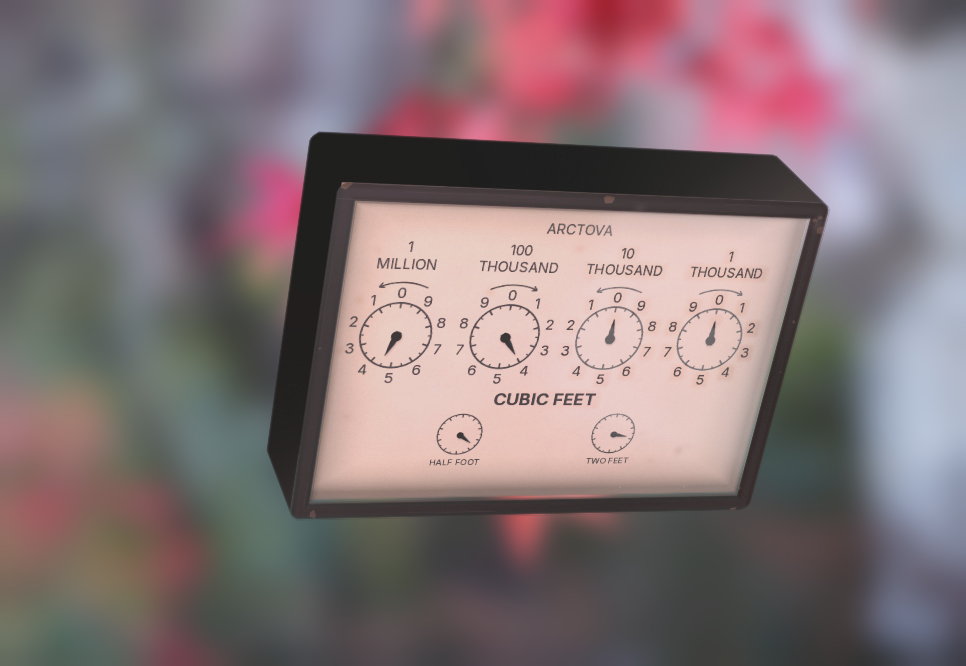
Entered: 440000 ft³
